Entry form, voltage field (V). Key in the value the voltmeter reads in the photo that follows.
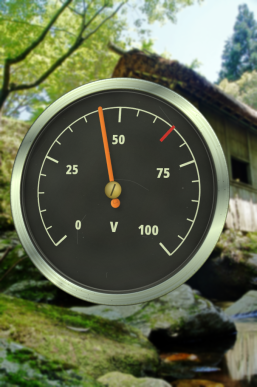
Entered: 45 V
